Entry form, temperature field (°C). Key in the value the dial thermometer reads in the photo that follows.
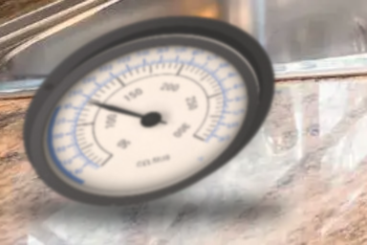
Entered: 125 °C
